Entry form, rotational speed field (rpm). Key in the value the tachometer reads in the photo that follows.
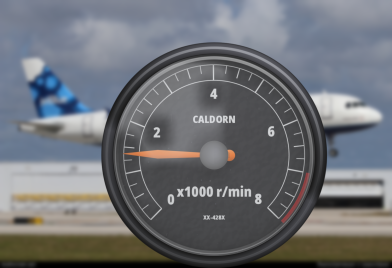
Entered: 1375 rpm
